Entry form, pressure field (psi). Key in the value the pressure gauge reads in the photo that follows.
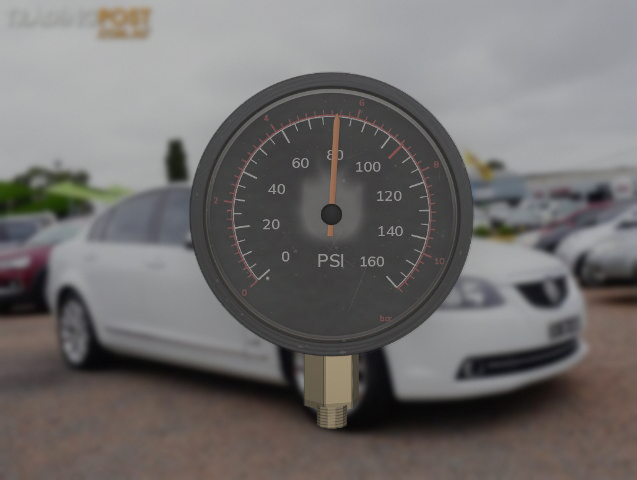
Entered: 80 psi
